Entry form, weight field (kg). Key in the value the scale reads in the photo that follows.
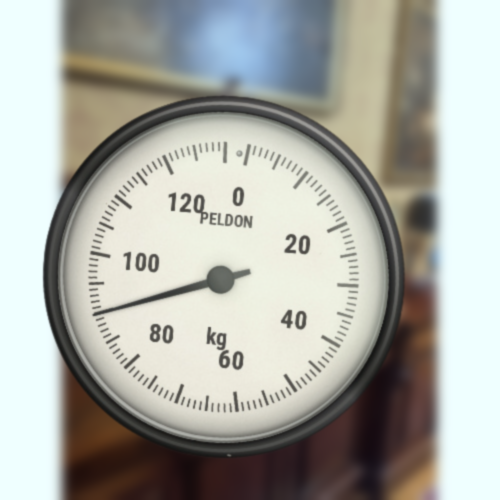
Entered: 90 kg
